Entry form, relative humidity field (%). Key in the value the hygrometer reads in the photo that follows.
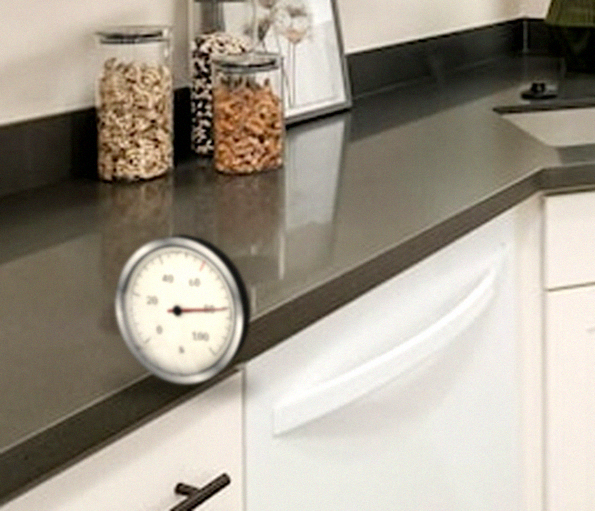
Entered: 80 %
